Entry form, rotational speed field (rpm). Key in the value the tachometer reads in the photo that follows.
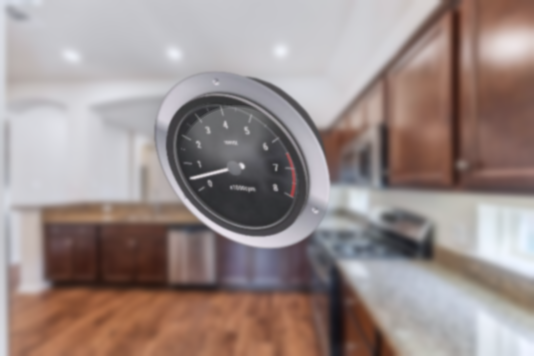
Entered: 500 rpm
